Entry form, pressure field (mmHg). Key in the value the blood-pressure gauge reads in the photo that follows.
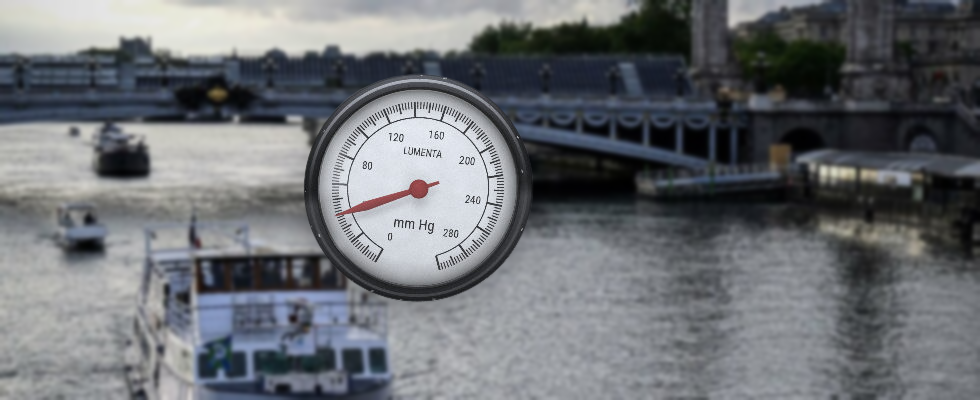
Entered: 40 mmHg
